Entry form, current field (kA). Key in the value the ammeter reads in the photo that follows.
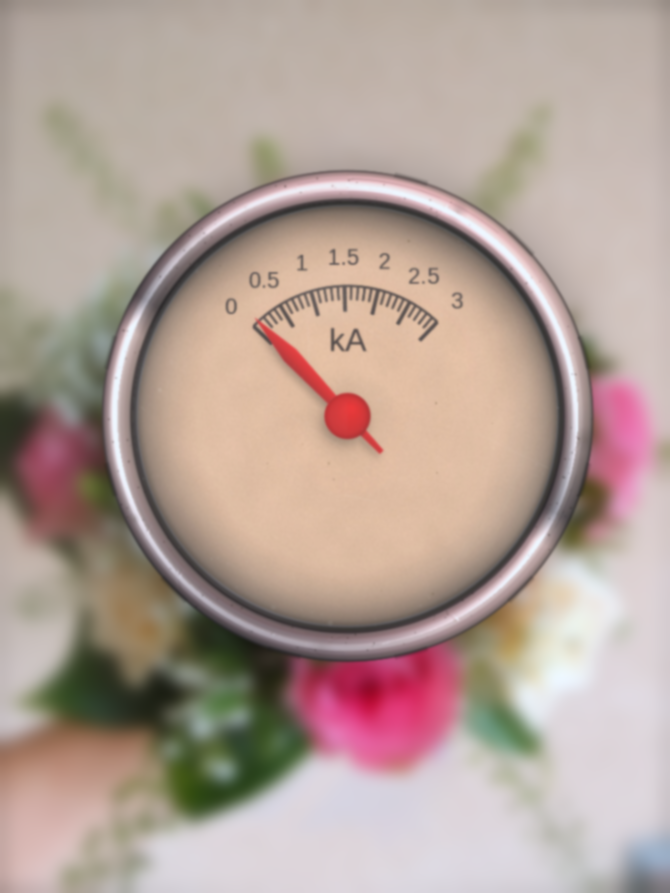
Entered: 0.1 kA
